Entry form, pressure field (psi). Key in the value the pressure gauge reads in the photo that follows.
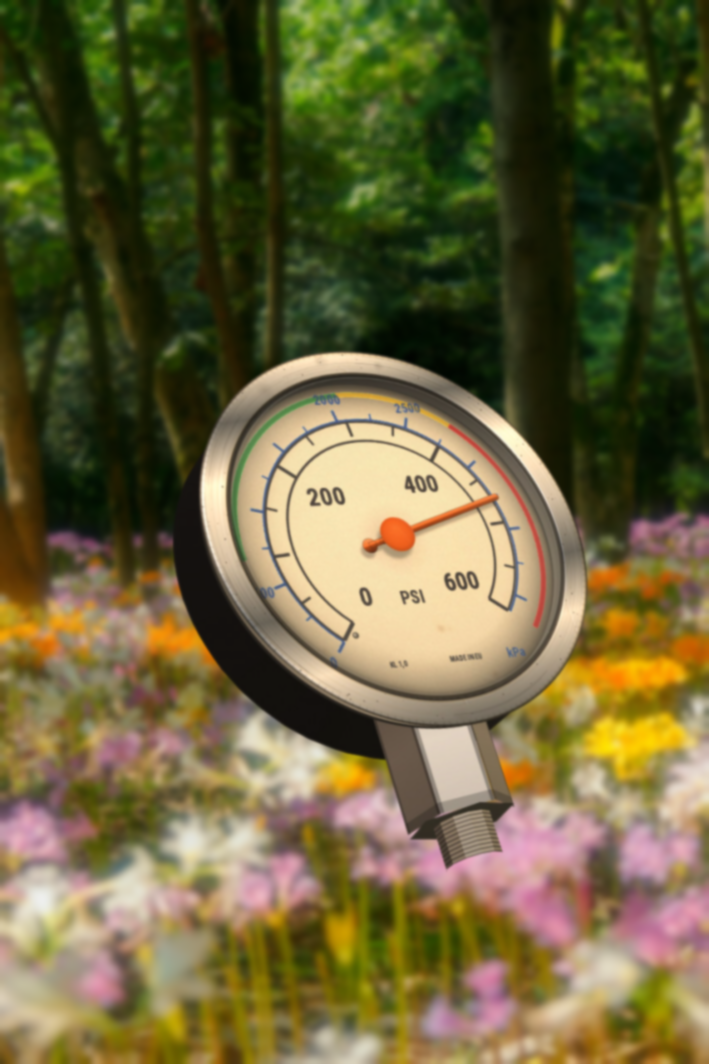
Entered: 475 psi
